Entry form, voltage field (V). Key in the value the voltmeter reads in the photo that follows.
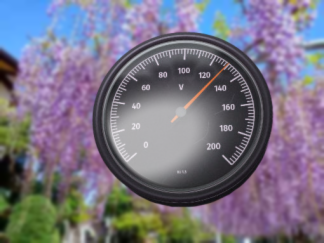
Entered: 130 V
